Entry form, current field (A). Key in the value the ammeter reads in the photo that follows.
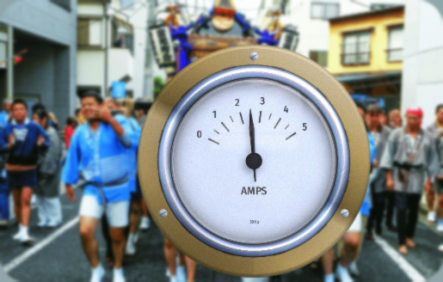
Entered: 2.5 A
